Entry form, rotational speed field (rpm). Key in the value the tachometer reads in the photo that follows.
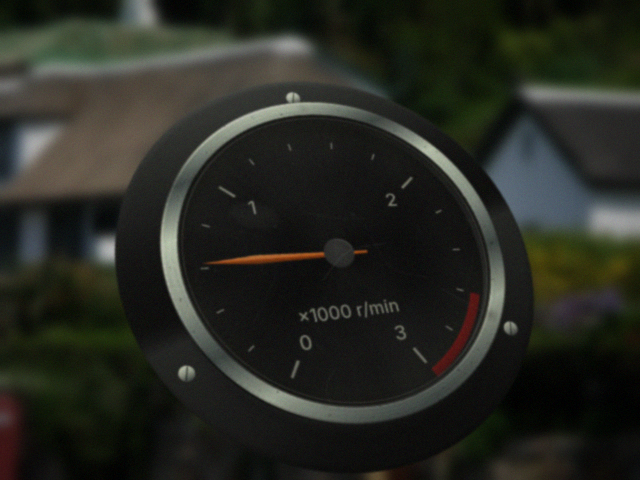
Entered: 600 rpm
